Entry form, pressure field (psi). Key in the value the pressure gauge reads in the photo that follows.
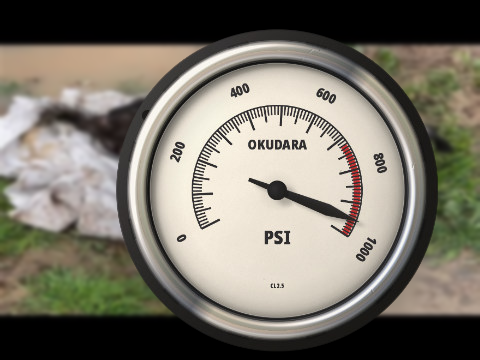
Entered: 950 psi
